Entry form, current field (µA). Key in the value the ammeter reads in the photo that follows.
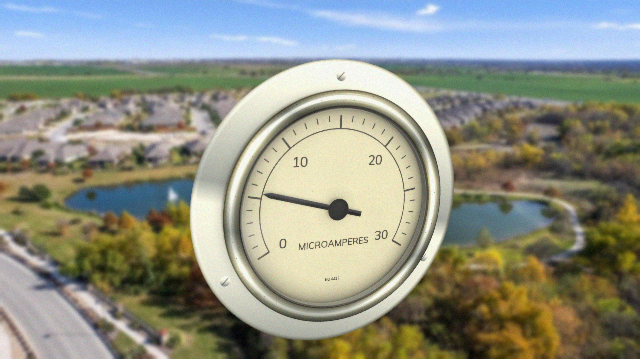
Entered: 5.5 µA
